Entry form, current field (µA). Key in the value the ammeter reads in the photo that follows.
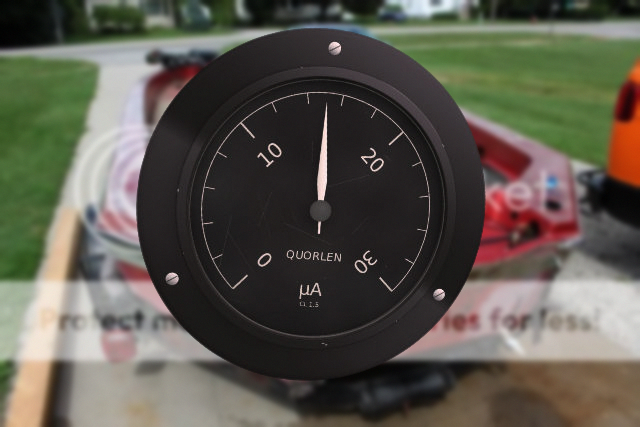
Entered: 15 µA
